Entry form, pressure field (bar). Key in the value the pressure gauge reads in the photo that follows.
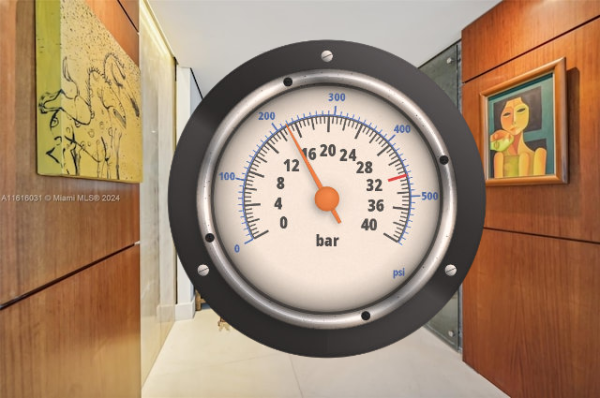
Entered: 15 bar
